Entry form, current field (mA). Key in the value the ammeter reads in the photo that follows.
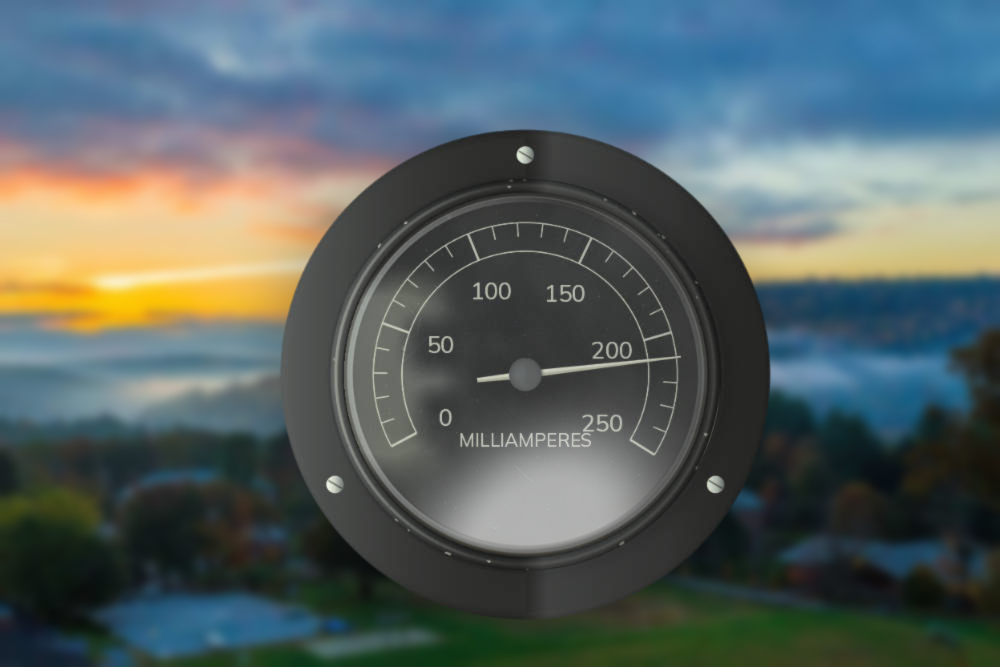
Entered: 210 mA
